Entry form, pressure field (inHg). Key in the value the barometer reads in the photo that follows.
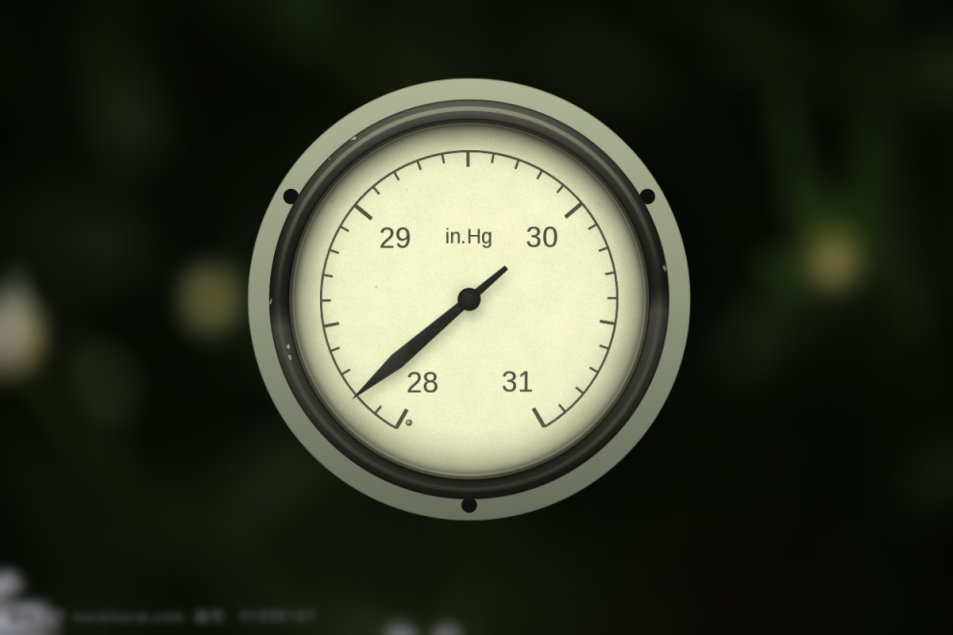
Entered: 28.2 inHg
